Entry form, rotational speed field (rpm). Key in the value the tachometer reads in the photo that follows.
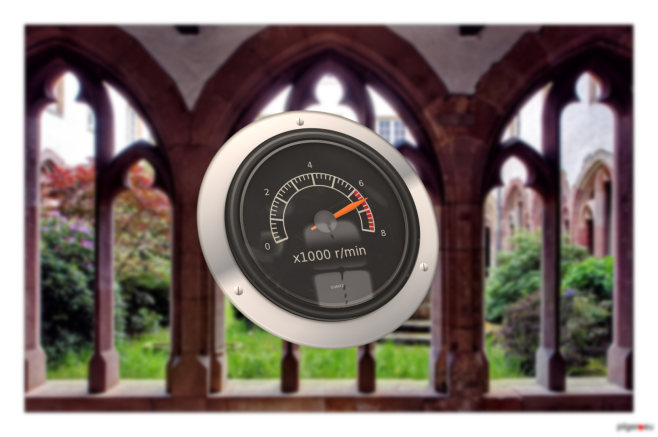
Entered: 6600 rpm
